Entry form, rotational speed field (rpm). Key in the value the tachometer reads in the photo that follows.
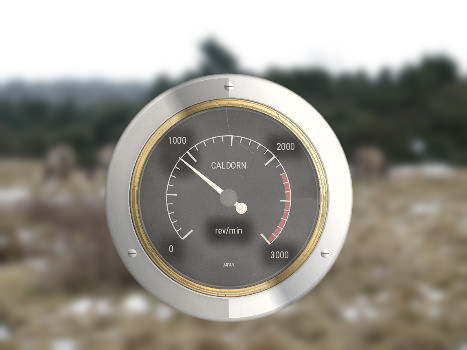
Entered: 900 rpm
